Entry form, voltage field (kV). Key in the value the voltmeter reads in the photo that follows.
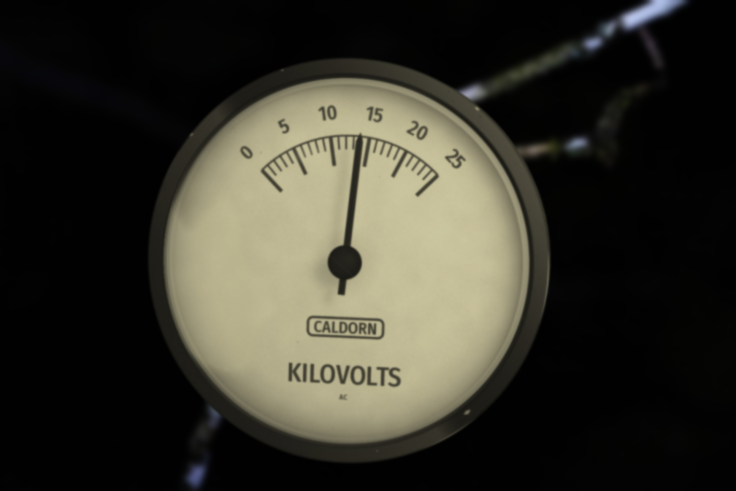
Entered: 14 kV
